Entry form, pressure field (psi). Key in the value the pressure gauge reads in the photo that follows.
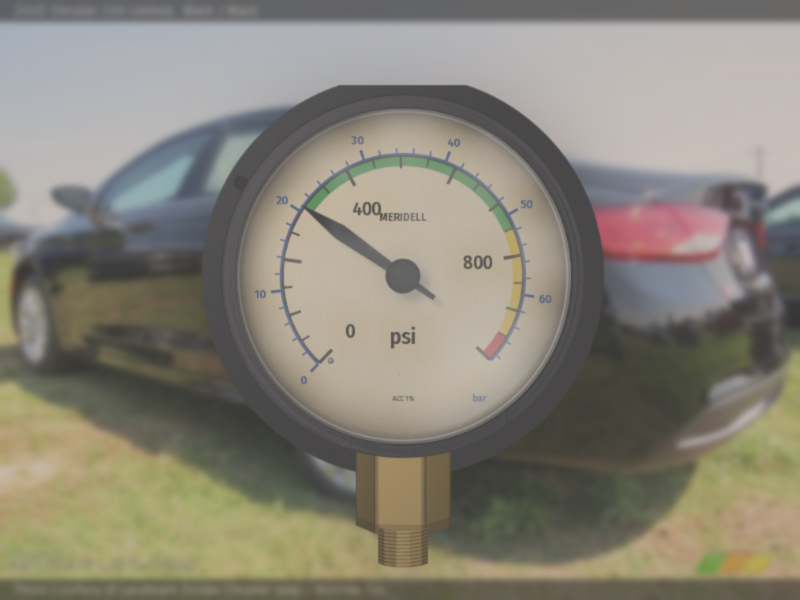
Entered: 300 psi
